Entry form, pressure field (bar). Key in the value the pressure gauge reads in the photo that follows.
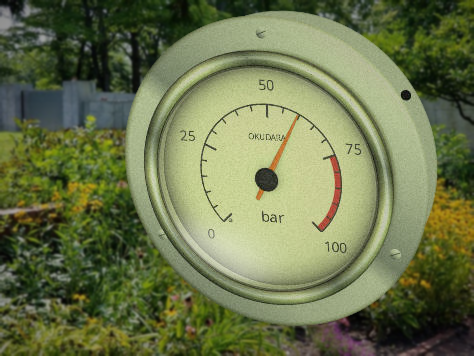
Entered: 60 bar
